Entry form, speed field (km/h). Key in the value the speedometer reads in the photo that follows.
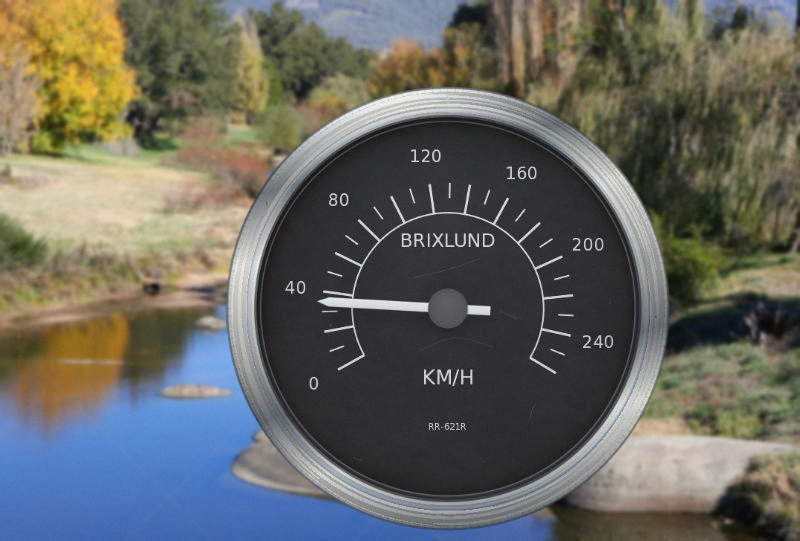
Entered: 35 km/h
